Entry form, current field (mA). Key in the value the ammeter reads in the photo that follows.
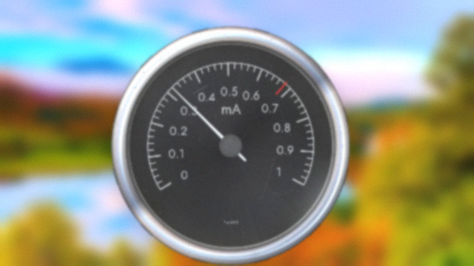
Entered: 0.32 mA
